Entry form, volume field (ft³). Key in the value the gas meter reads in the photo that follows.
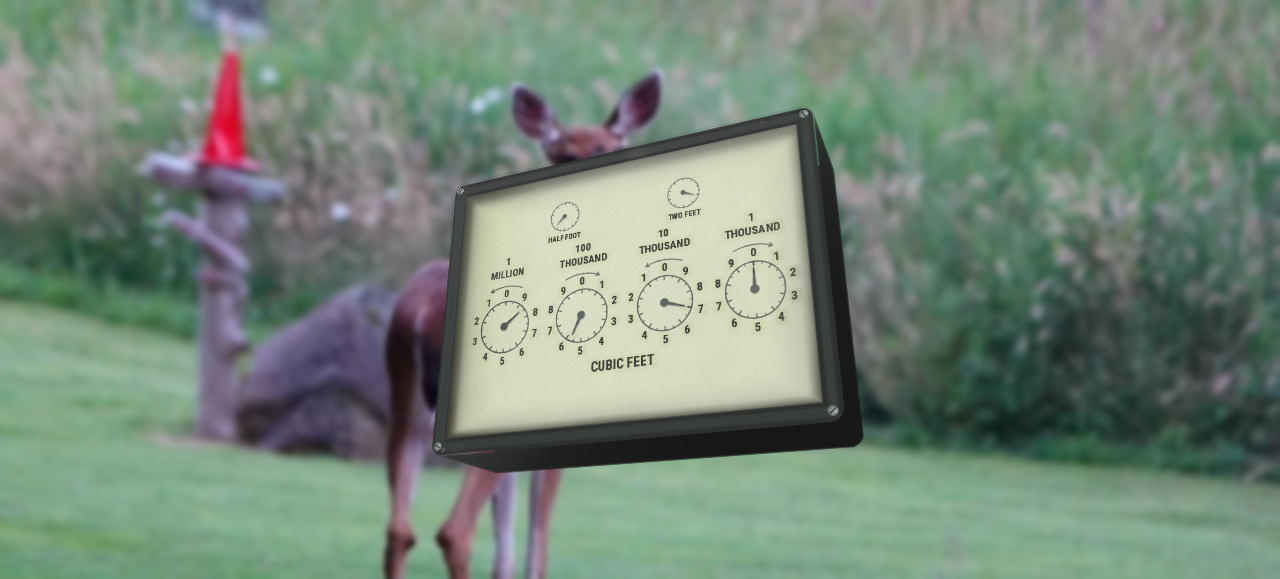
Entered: 857000 ft³
